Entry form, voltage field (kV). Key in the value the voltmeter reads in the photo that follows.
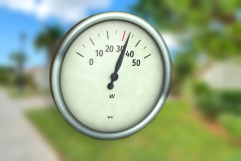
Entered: 32.5 kV
